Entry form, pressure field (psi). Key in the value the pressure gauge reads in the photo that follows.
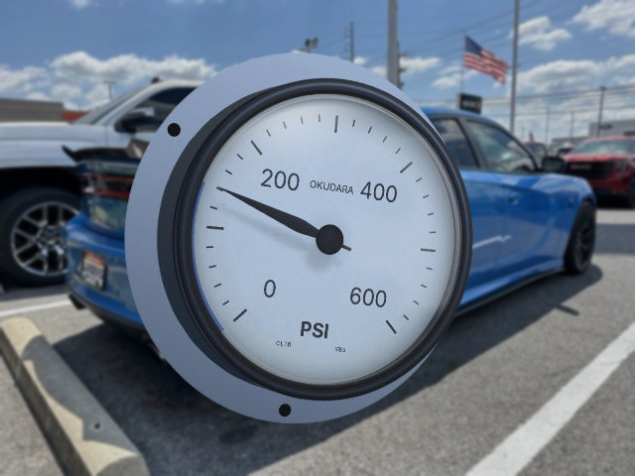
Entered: 140 psi
